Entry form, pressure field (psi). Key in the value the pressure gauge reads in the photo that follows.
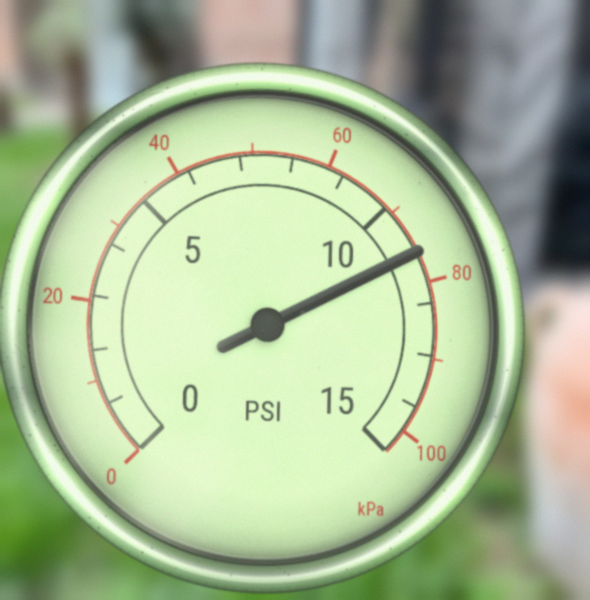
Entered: 11 psi
